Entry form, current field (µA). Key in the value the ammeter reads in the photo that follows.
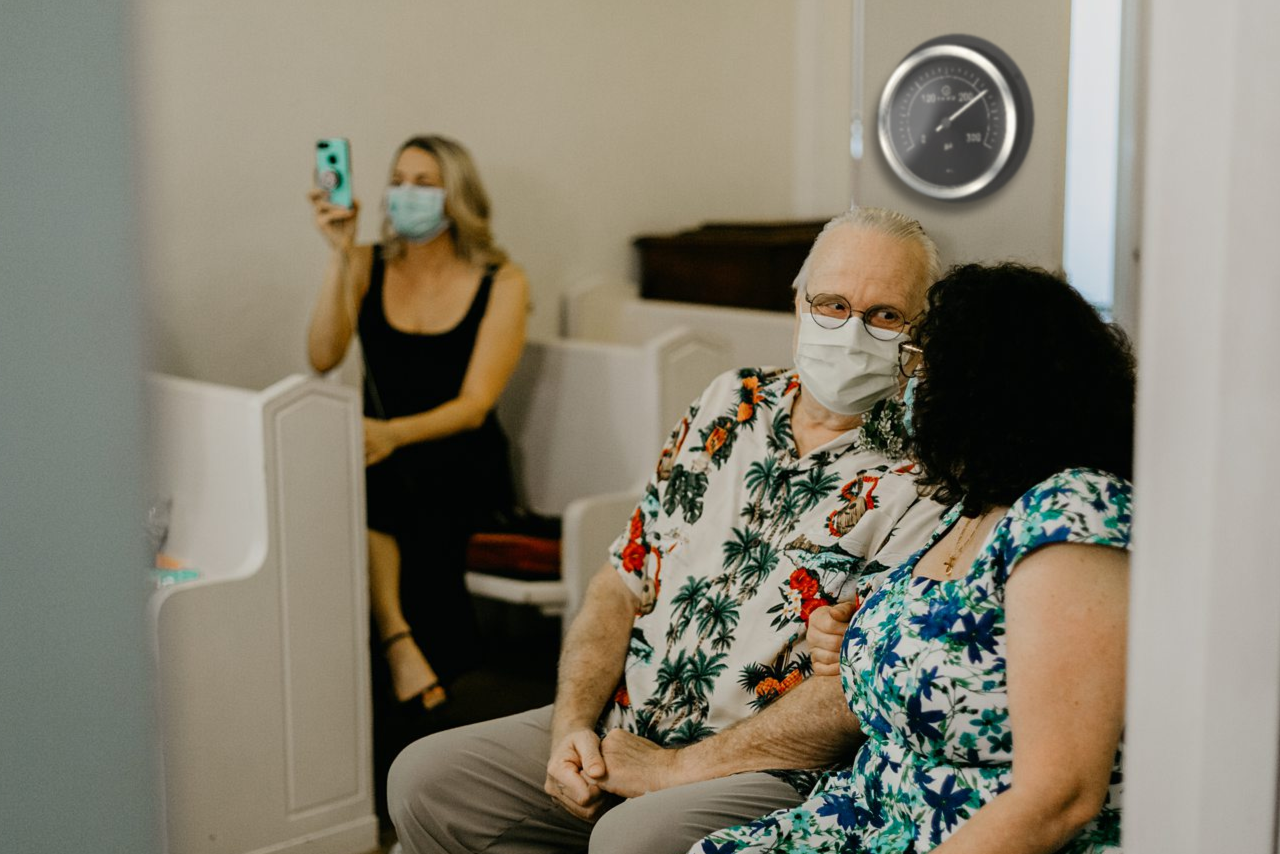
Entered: 220 µA
